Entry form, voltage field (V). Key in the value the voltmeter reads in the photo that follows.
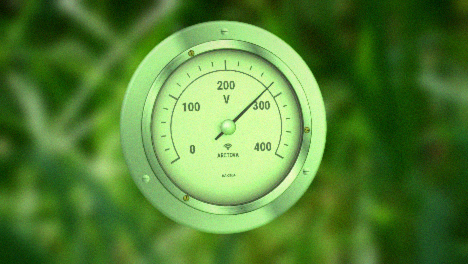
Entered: 280 V
